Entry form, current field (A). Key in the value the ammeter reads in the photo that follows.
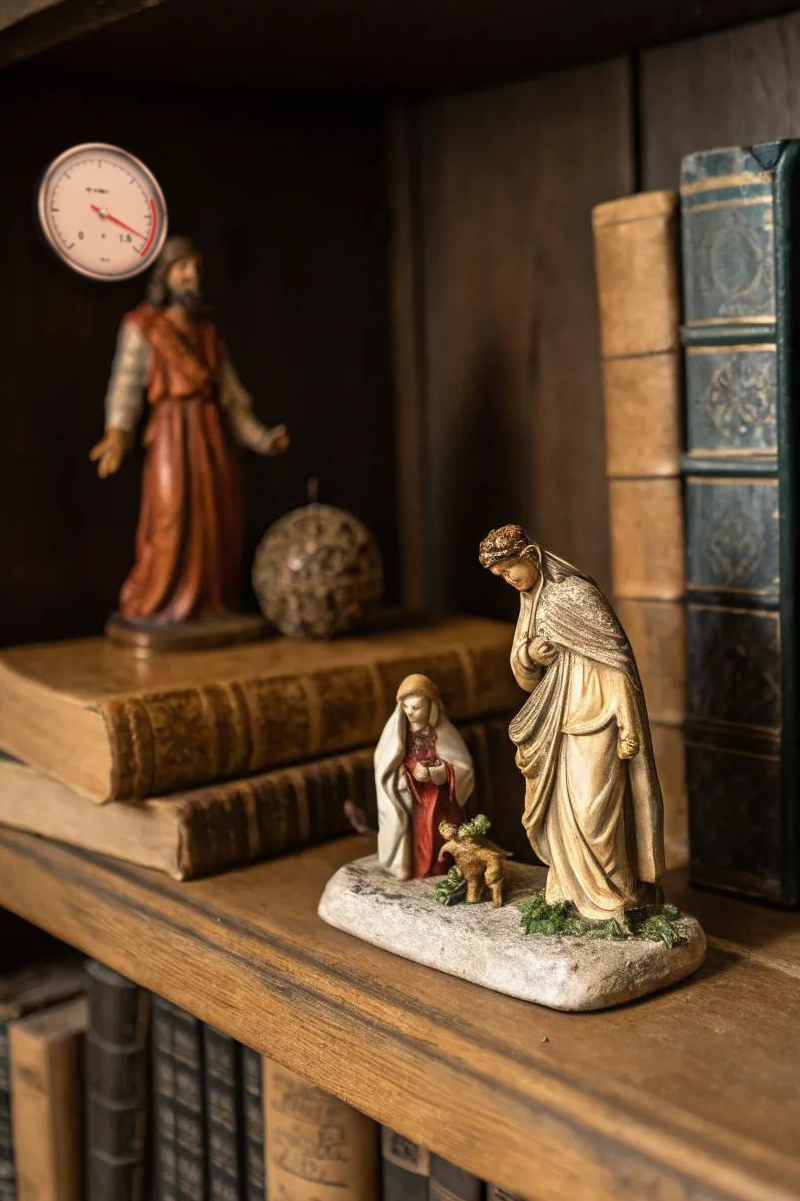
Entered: 1.4 A
